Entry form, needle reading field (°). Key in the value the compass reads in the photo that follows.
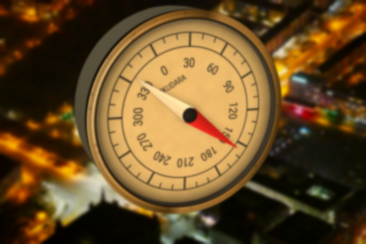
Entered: 155 °
